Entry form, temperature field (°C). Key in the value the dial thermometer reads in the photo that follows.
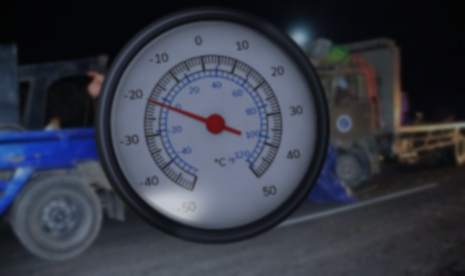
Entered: -20 °C
